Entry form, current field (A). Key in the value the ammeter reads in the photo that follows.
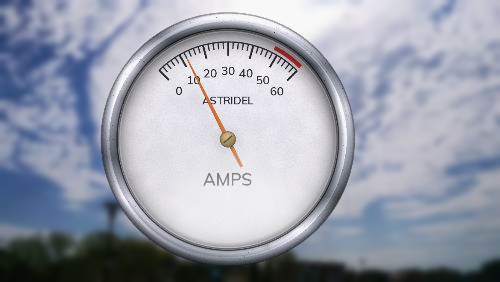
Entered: 12 A
